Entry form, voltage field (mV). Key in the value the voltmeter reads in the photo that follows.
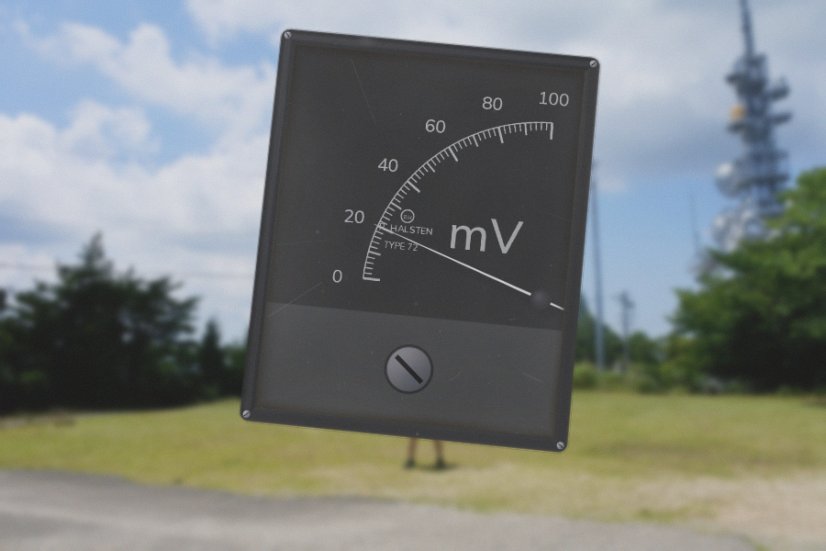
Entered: 20 mV
